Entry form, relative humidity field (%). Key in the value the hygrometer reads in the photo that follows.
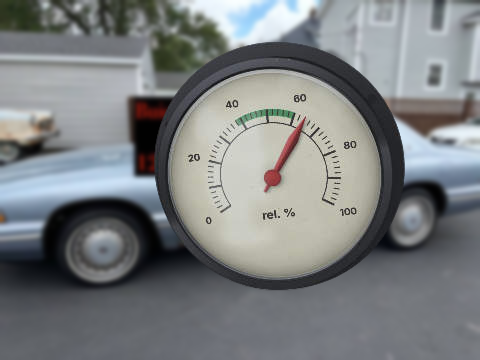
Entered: 64 %
